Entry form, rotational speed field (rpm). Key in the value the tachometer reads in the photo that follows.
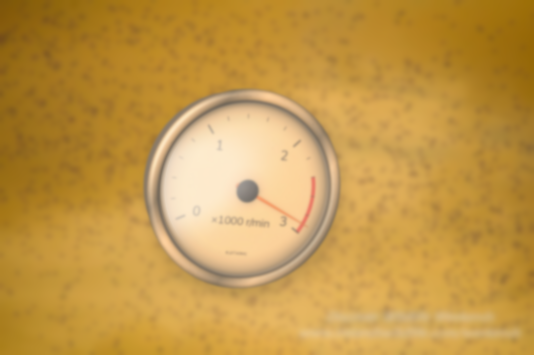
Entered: 2900 rpm
